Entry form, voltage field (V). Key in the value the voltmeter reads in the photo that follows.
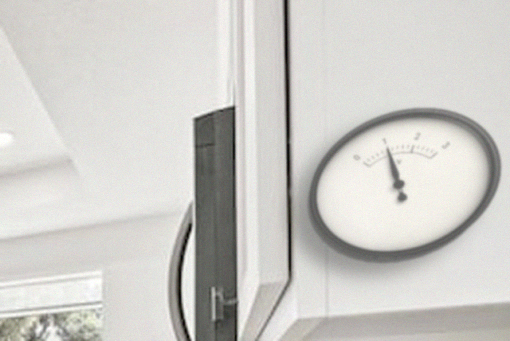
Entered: 1 V
